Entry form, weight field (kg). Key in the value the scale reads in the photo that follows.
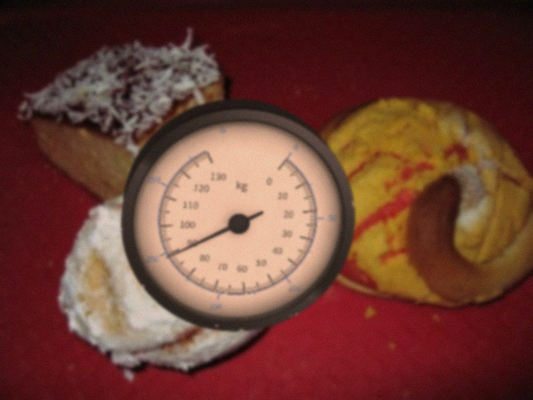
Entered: 90 kg
